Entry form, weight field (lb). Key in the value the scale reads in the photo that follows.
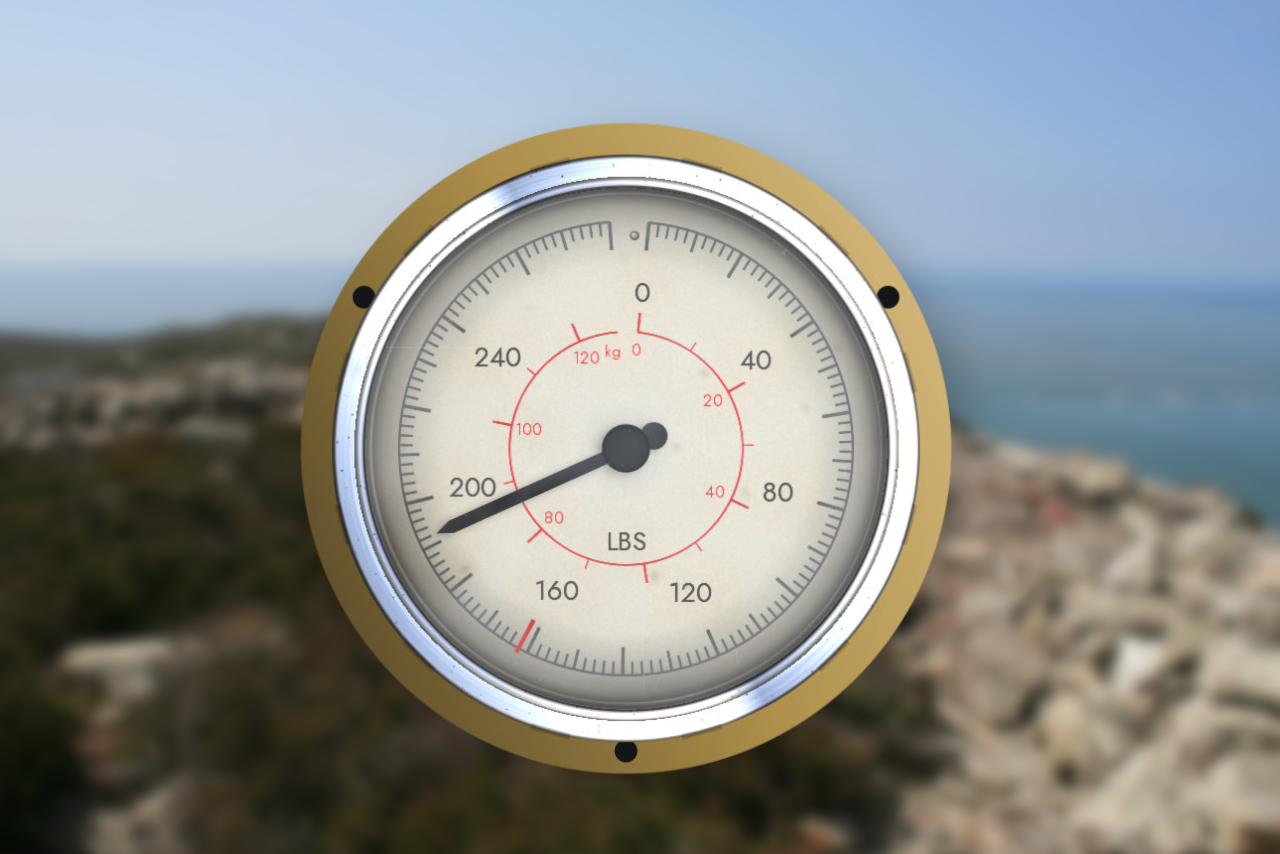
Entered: 192 lb
